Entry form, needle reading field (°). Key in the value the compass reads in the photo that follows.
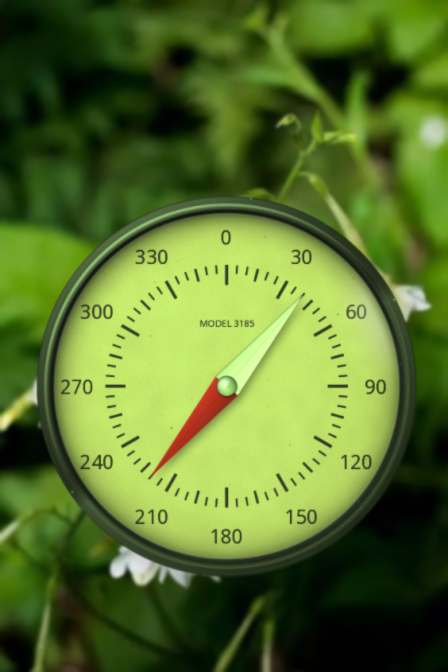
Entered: 220 °
